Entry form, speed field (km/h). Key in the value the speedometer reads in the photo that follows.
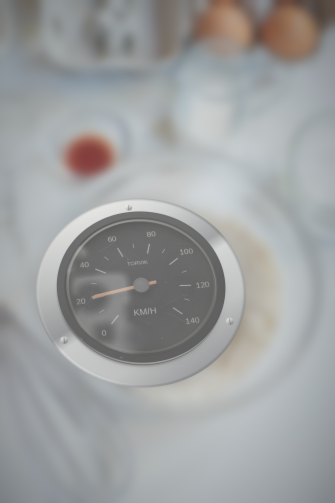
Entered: 20 km/h
